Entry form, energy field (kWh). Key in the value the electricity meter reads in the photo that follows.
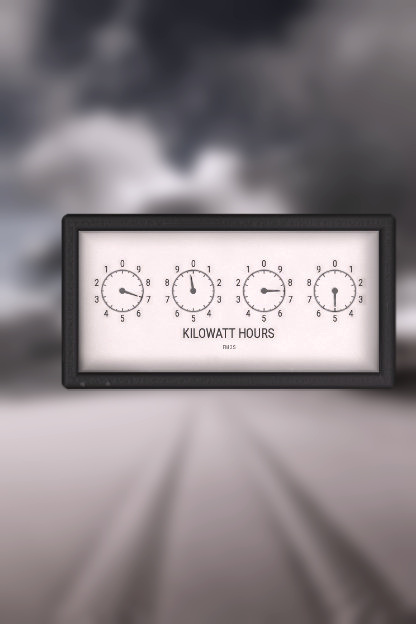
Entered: 6975 kWh
